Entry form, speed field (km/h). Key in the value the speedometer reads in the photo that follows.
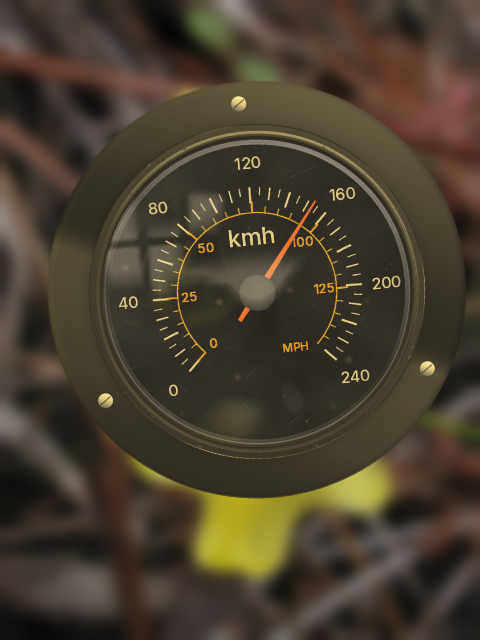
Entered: 152.5 km/h
